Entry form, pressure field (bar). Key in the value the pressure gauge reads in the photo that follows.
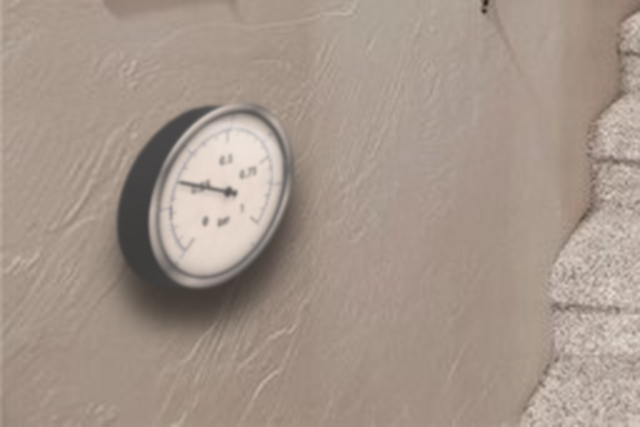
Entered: 0.25 bar
